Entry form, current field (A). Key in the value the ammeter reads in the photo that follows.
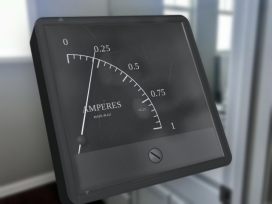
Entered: 0.2 A
